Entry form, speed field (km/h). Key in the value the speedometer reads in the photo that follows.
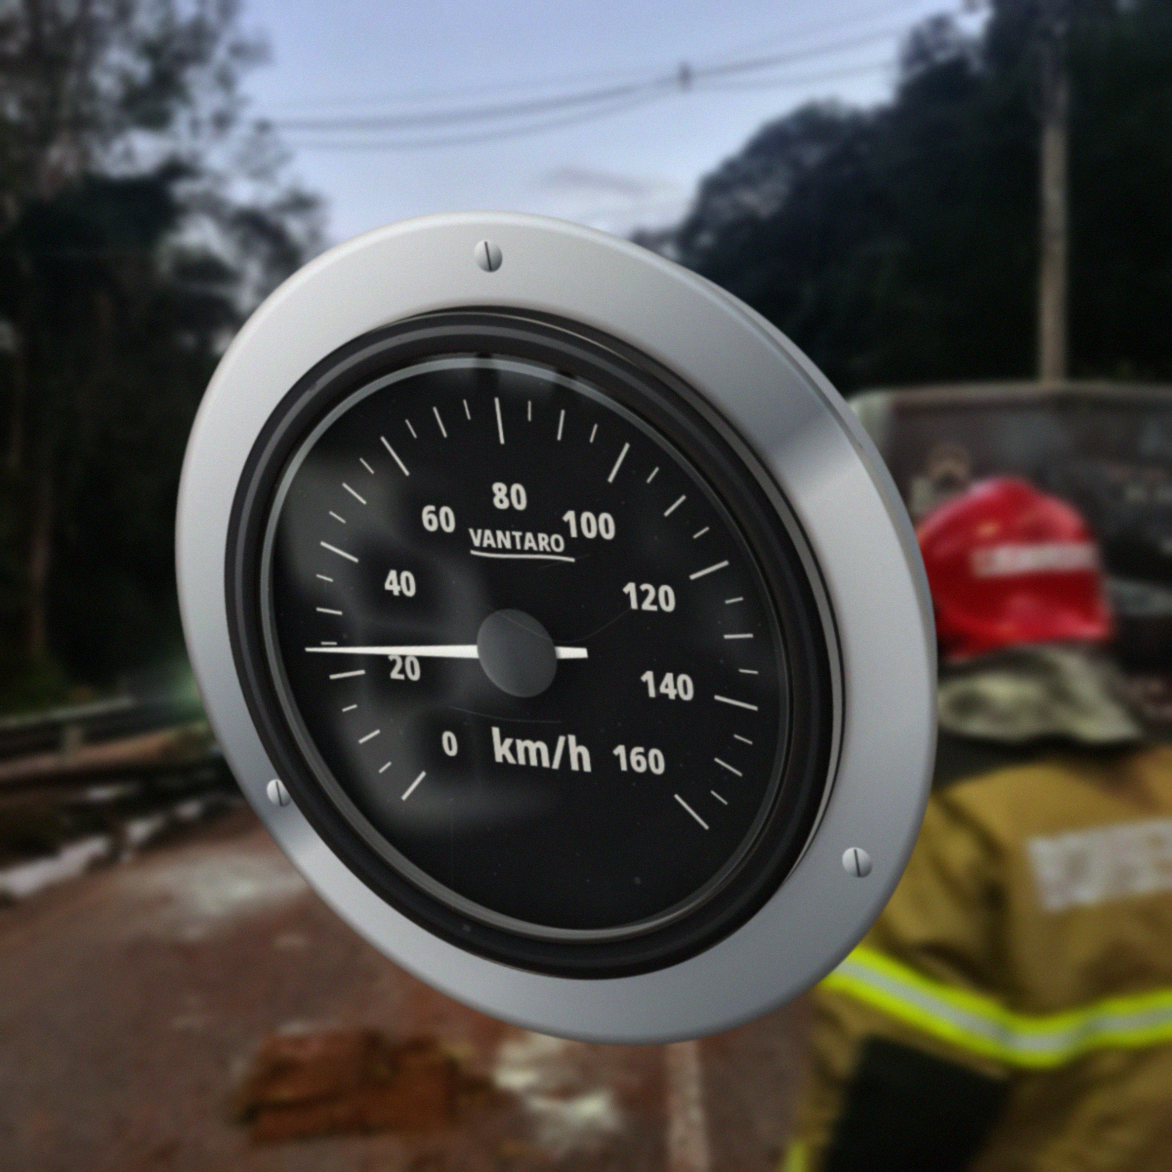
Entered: 25 km/h
